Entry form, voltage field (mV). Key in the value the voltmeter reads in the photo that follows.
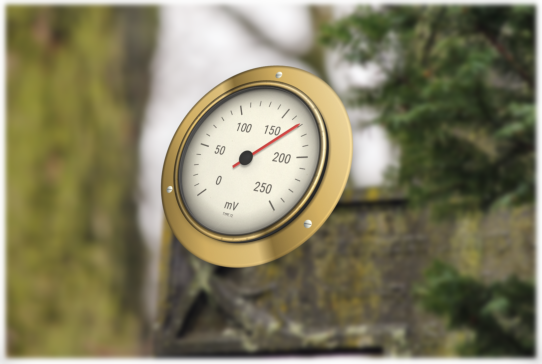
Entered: 170 mV
